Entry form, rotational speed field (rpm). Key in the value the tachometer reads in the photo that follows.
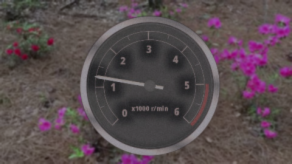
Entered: 1250 rpm
